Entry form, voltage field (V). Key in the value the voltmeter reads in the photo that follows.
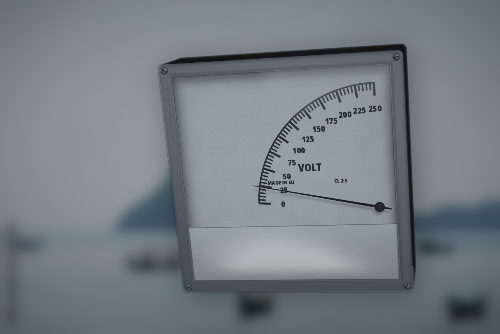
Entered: 25 V
